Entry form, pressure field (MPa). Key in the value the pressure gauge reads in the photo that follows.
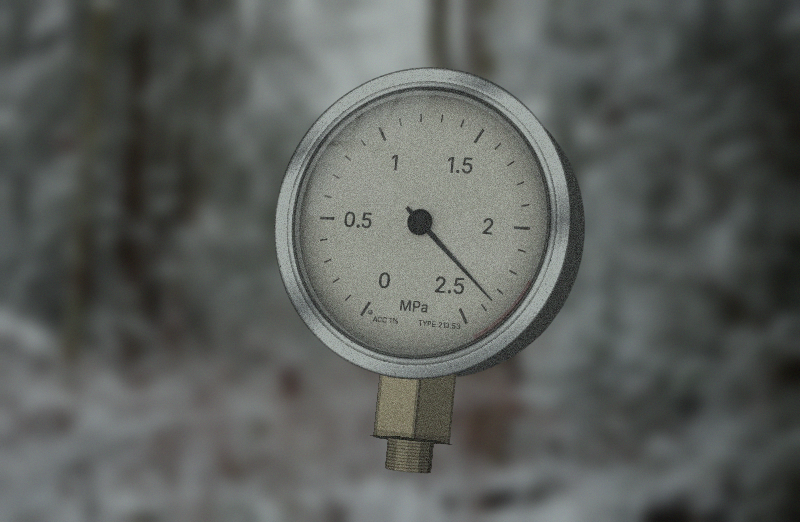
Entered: 2.35 MPa
